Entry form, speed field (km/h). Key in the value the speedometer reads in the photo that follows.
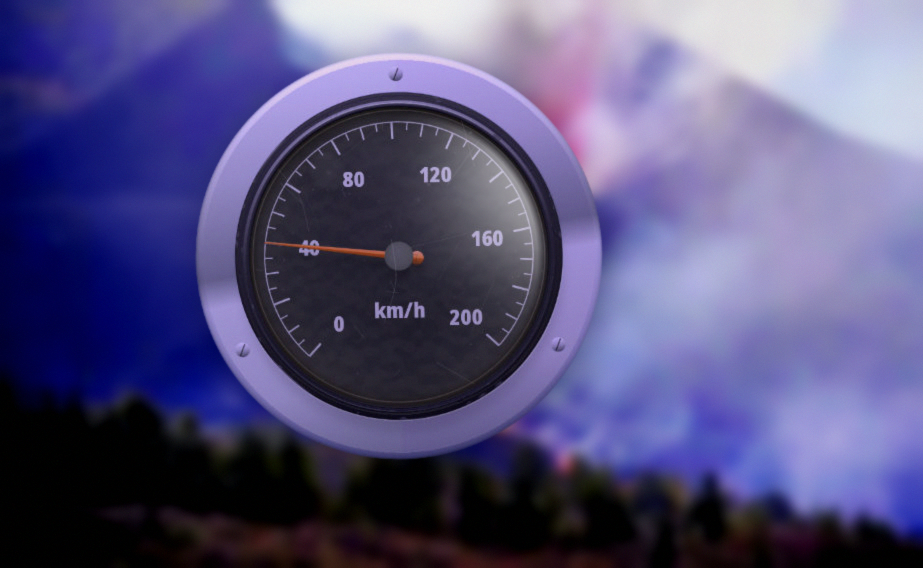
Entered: 40 km/h
